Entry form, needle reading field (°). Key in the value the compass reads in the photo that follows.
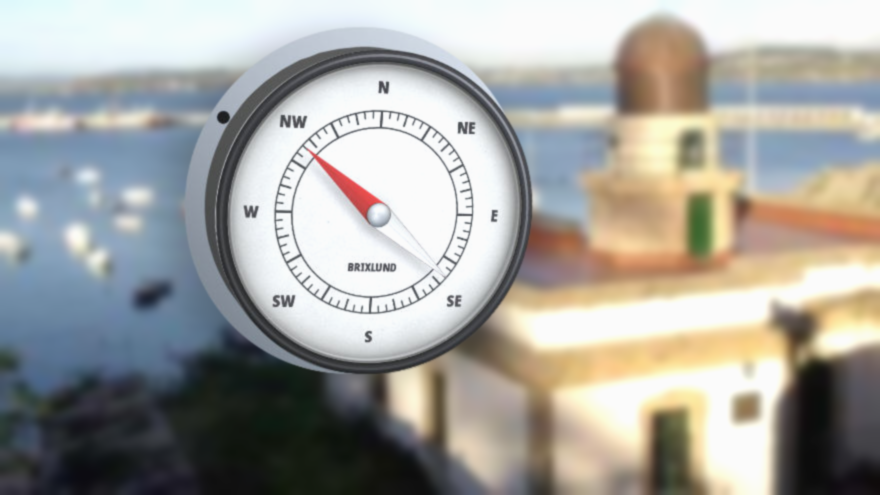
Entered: 310 °
